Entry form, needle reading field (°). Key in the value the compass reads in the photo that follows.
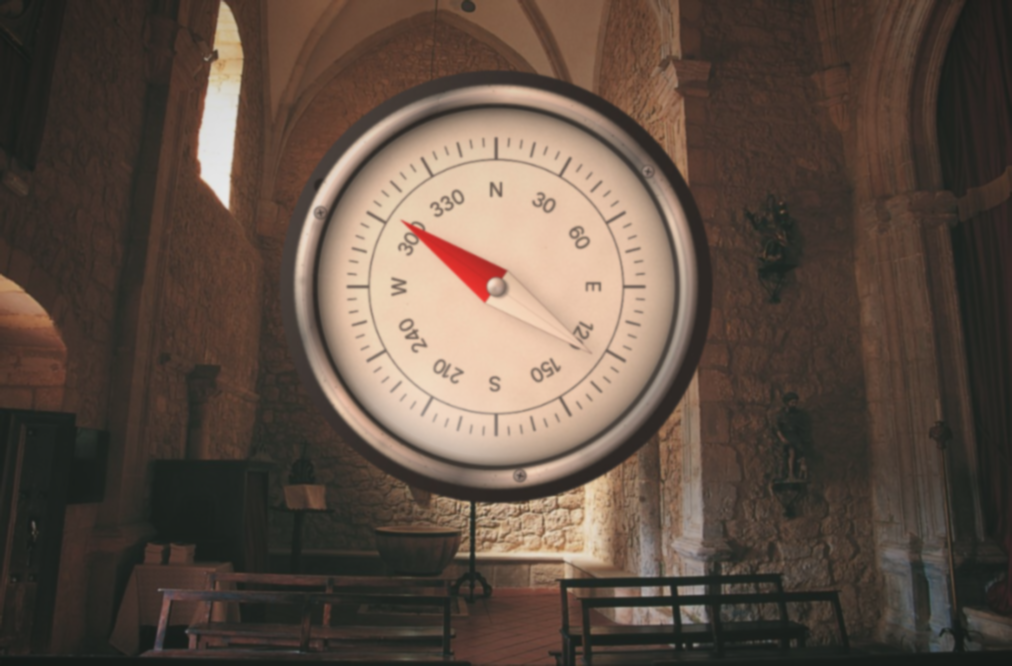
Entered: 305 °
